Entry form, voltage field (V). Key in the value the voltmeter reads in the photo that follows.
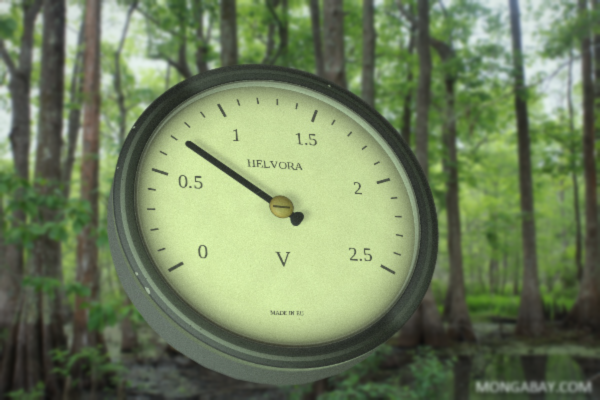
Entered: 0.7 V
